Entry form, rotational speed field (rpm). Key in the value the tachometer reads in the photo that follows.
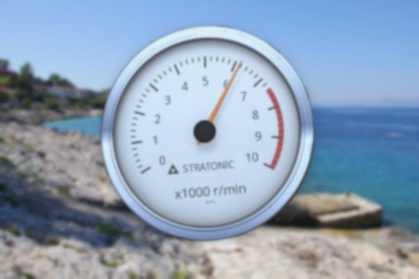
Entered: 6200 rpm
